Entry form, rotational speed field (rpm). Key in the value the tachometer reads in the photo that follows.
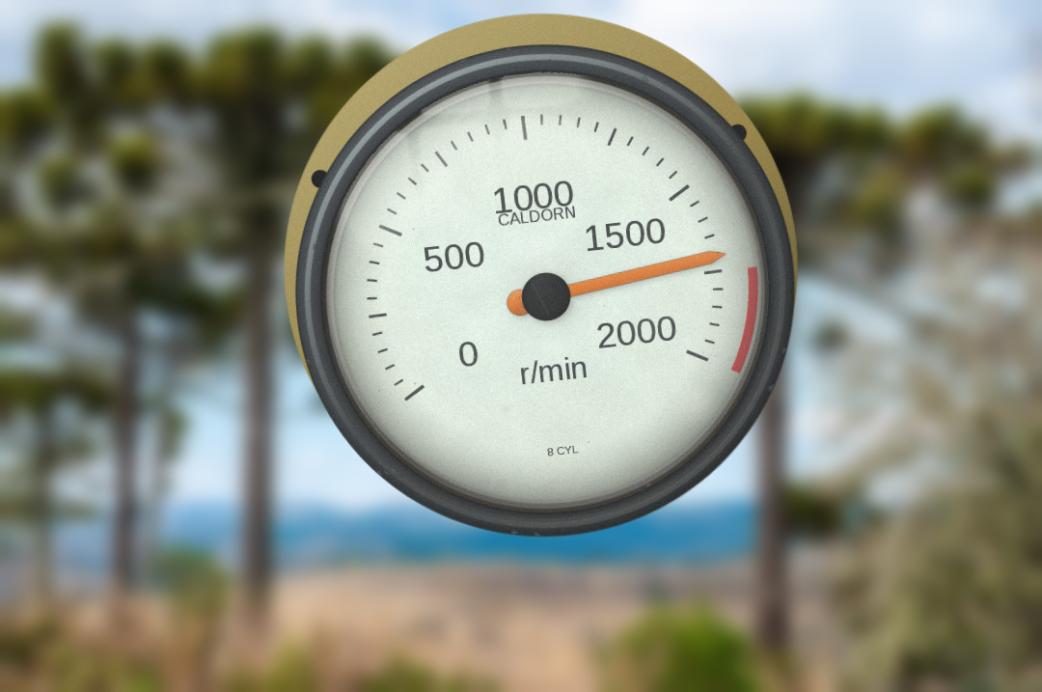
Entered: 1700 rpm
